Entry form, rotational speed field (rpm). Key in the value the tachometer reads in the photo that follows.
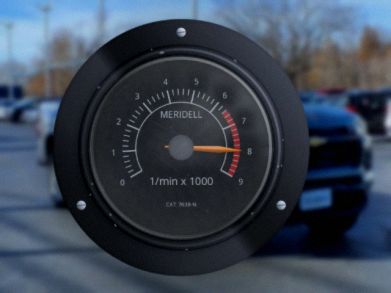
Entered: 8000 rpm
